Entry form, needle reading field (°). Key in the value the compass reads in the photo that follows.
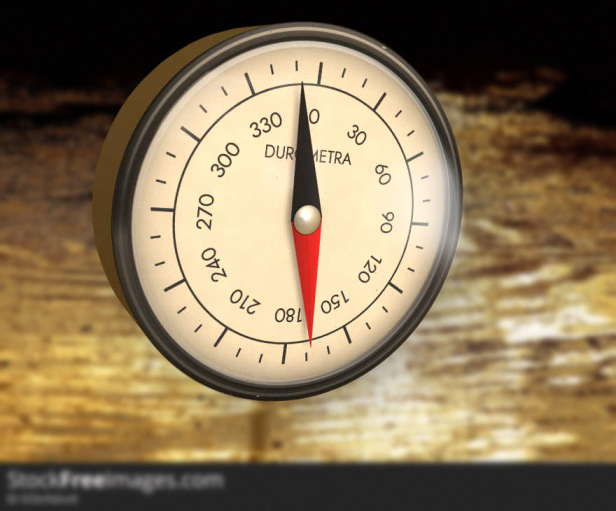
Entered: 170 °
